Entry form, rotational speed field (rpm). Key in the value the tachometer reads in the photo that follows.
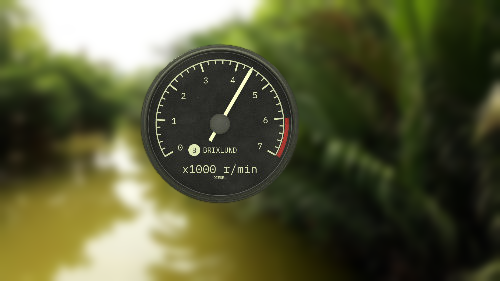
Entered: 4400 rpm
